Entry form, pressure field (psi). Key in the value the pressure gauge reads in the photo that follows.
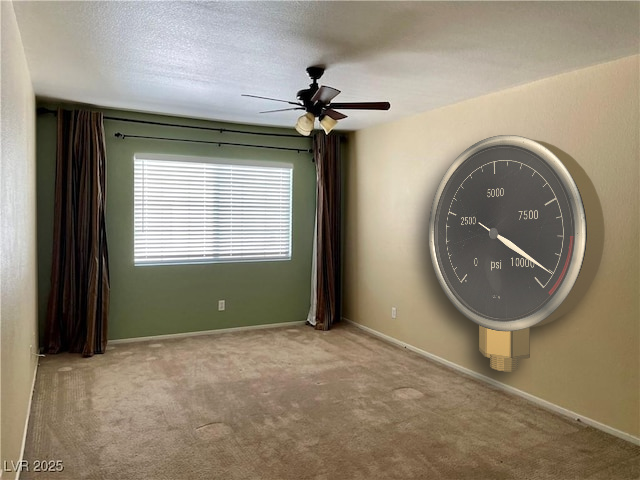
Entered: 9500 psi
